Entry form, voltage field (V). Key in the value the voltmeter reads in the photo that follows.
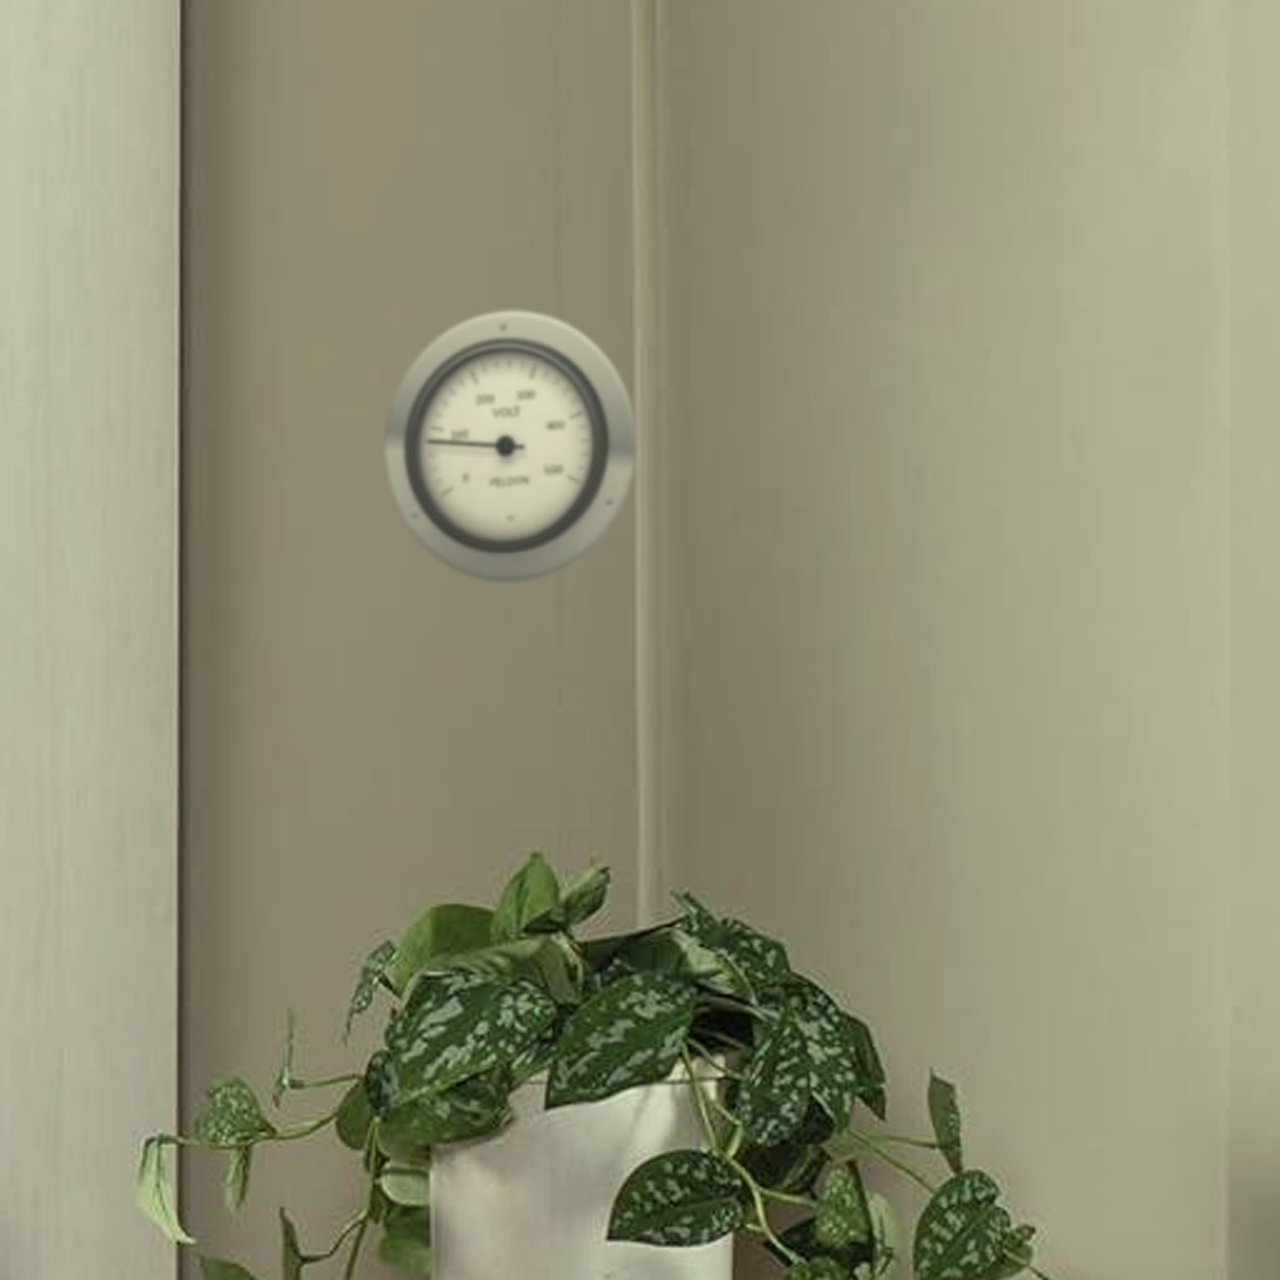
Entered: 80 V
